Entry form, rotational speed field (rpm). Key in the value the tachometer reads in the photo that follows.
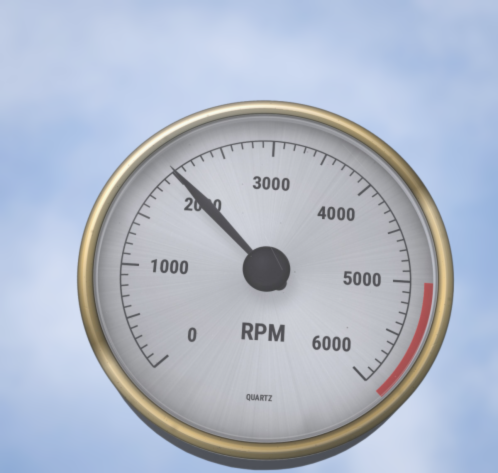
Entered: 2000 rpm
